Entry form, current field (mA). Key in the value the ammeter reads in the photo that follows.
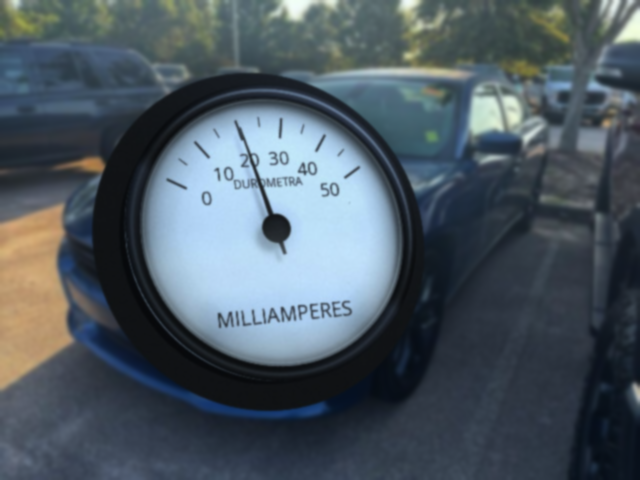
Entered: 20 mA
